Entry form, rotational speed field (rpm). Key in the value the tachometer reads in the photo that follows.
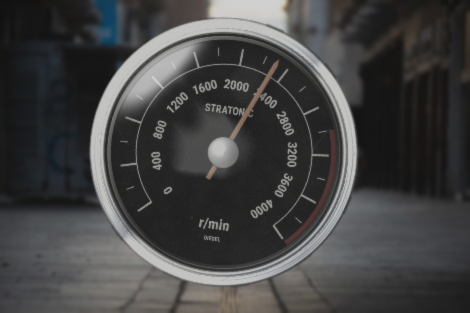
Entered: 2300 rpm
